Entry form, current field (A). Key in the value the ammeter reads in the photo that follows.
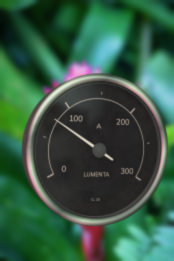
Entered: 75 A
